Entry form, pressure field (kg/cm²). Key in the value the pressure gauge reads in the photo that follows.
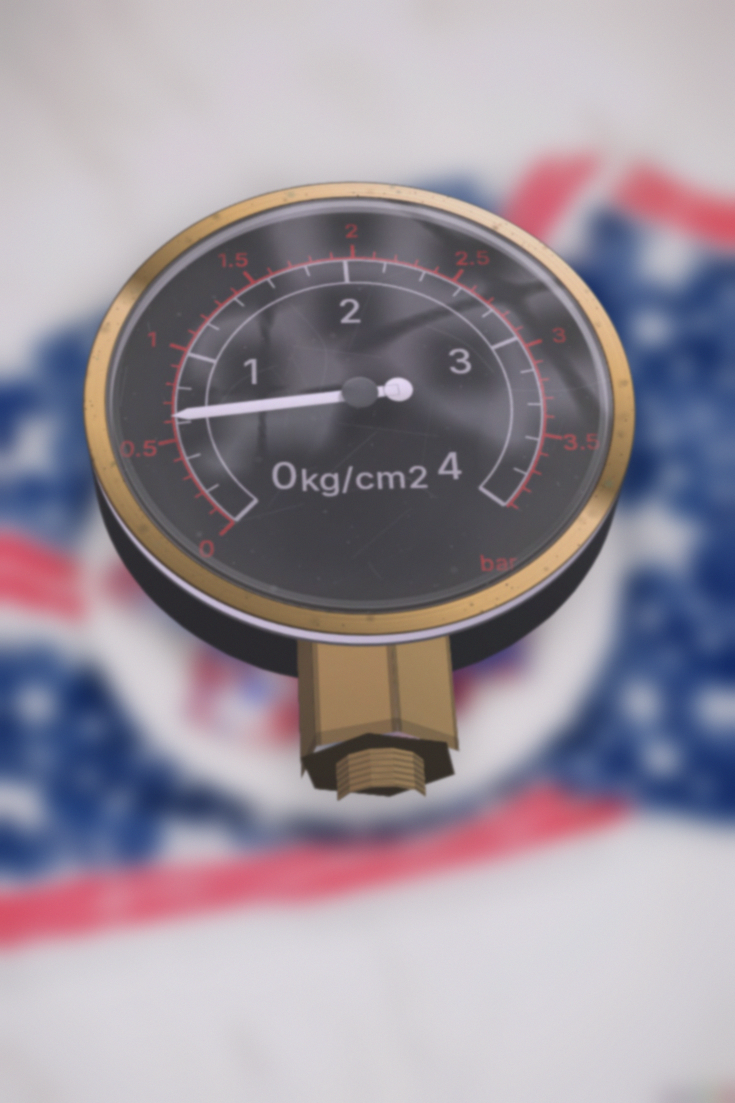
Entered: 0.6 kg/cm²
